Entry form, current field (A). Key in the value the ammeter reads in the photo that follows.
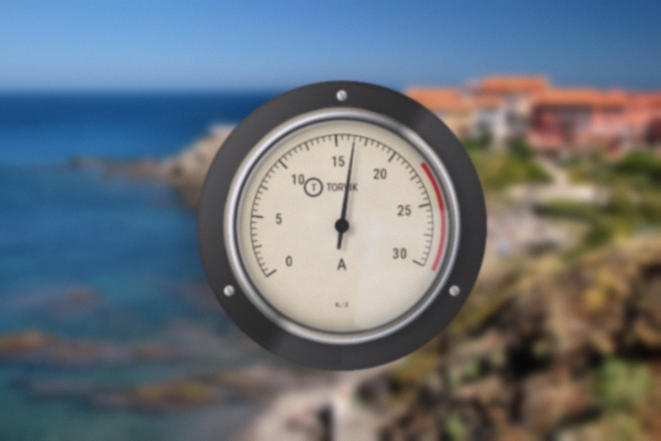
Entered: 16.5 A
